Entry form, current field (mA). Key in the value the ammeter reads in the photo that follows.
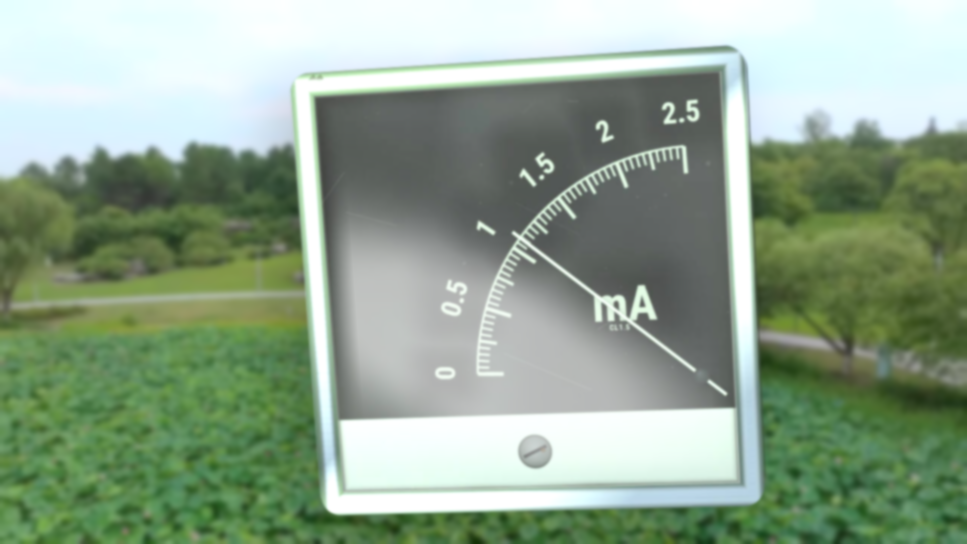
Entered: 1.1 mA
